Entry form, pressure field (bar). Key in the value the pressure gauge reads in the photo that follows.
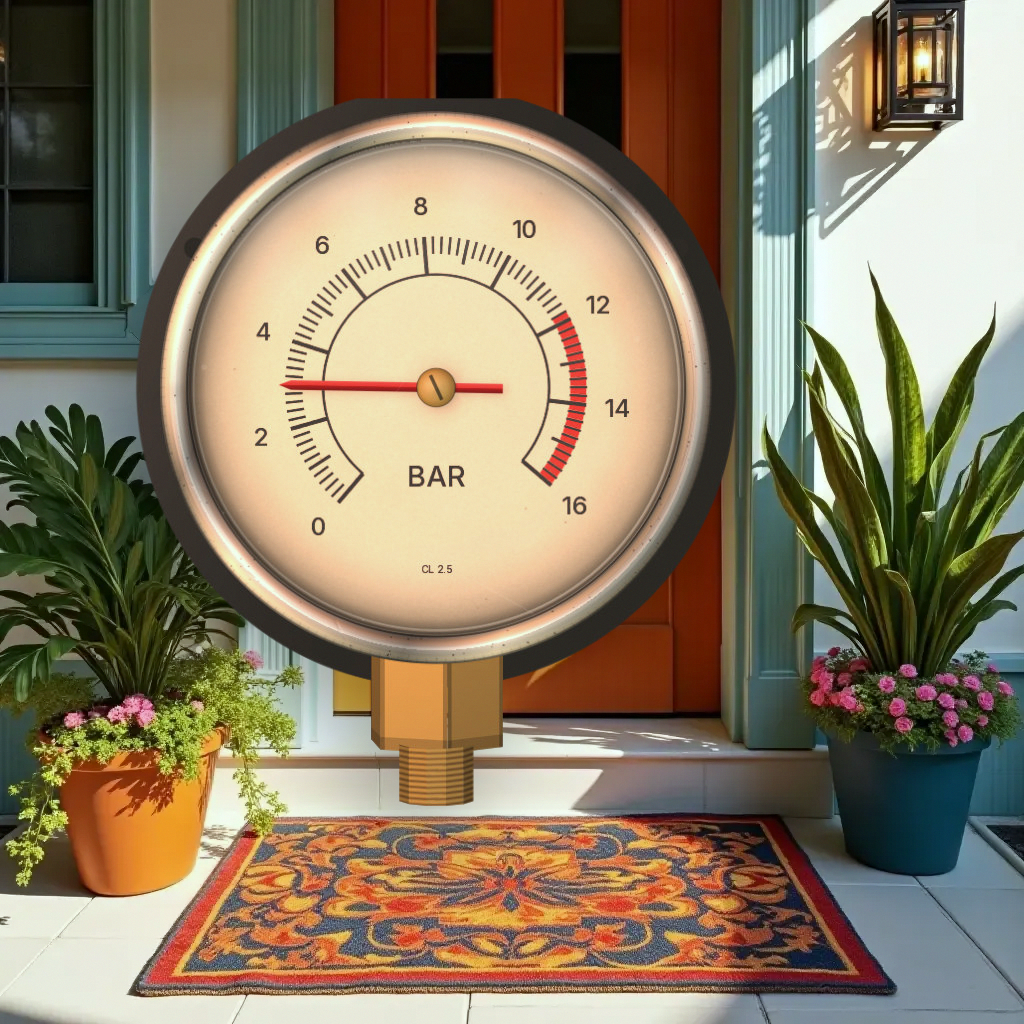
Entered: 3 bar
